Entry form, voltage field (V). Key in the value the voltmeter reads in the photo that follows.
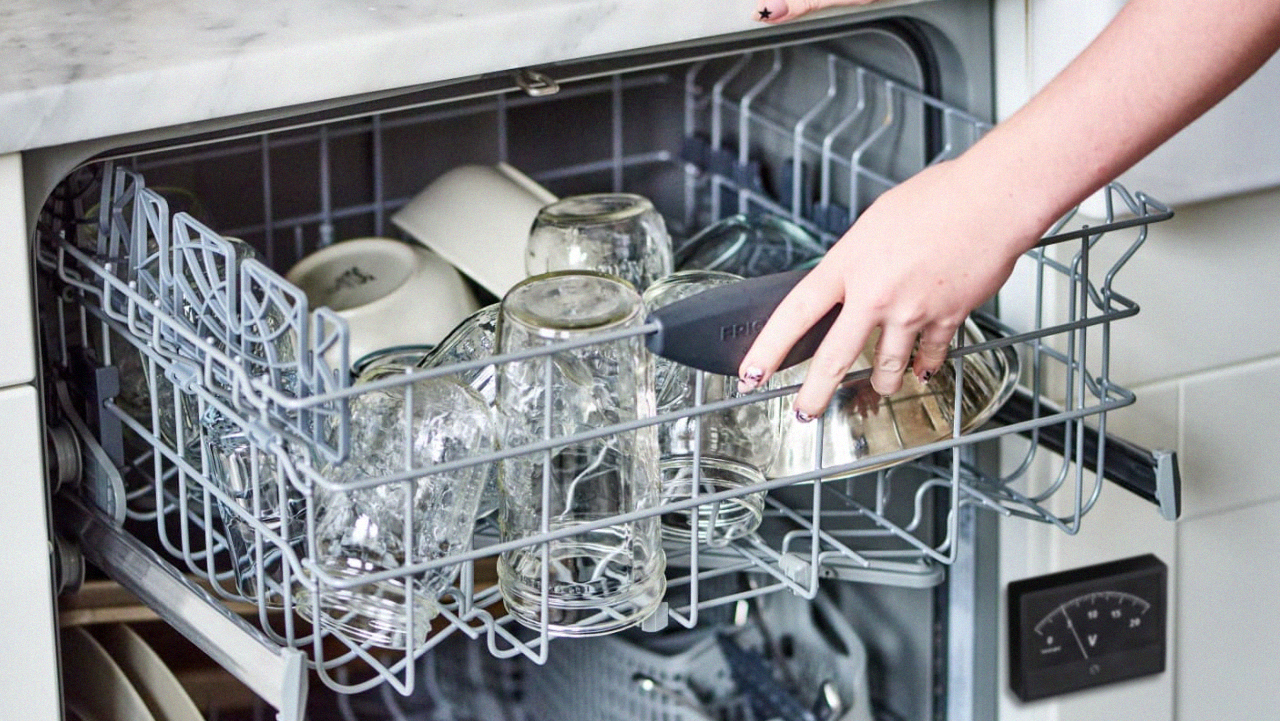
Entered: 5 V
